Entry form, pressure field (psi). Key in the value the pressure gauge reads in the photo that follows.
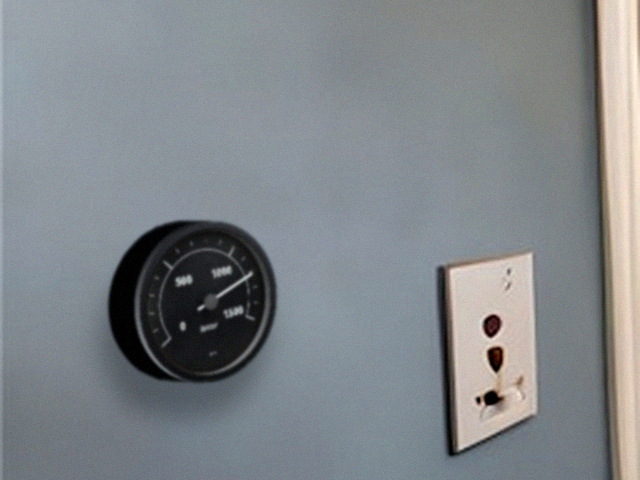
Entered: 1200 psi
